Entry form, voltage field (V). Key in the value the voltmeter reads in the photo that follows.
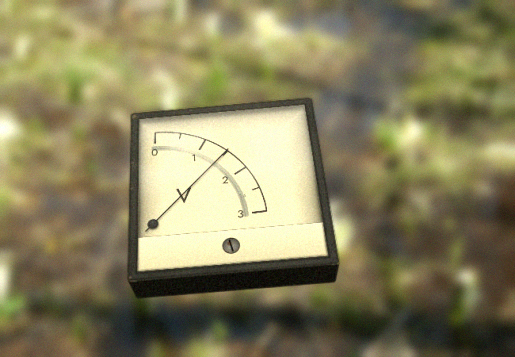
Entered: 1.5 V
